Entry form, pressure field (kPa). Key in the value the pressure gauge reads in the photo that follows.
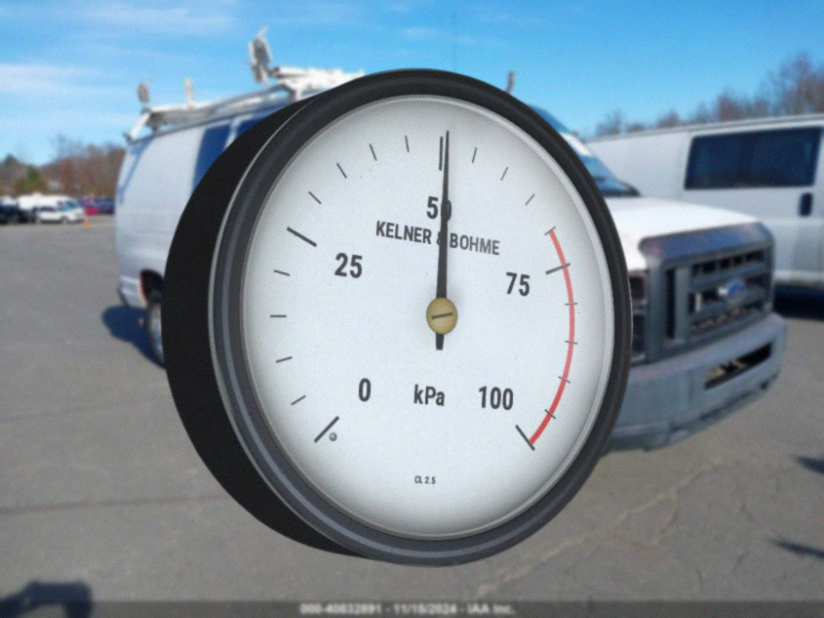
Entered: 50 kPa
